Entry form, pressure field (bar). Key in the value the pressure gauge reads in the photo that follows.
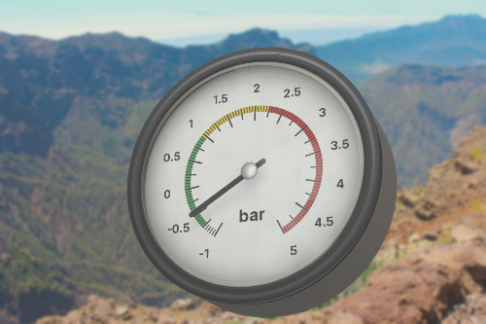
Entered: -0.5 bar
